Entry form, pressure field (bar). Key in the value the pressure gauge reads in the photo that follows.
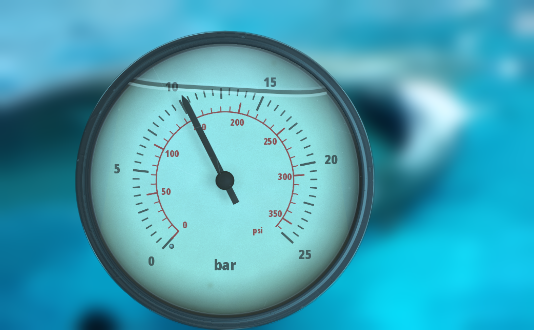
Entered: 10.25 bar
